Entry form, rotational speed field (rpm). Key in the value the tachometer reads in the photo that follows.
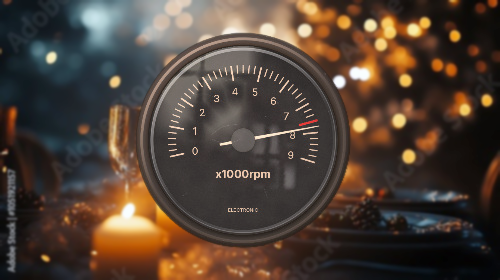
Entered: 7800 rpm
